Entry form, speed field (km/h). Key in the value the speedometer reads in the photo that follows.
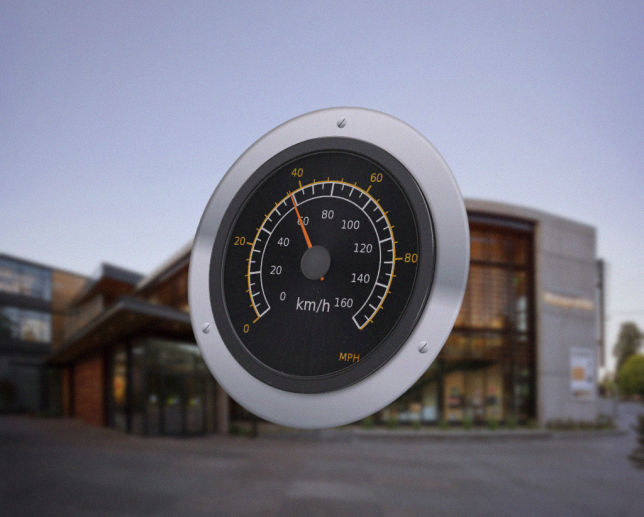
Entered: 60 km/h
